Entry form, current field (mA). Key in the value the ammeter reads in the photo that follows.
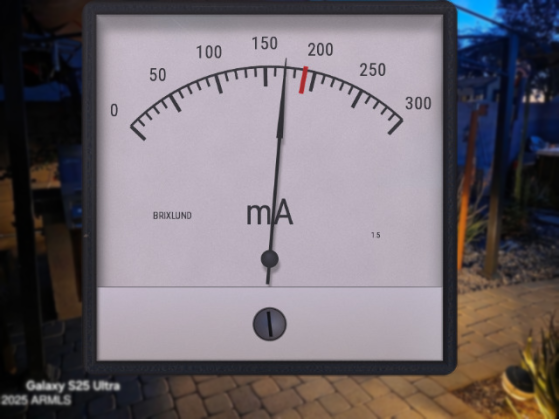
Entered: 170 mA
